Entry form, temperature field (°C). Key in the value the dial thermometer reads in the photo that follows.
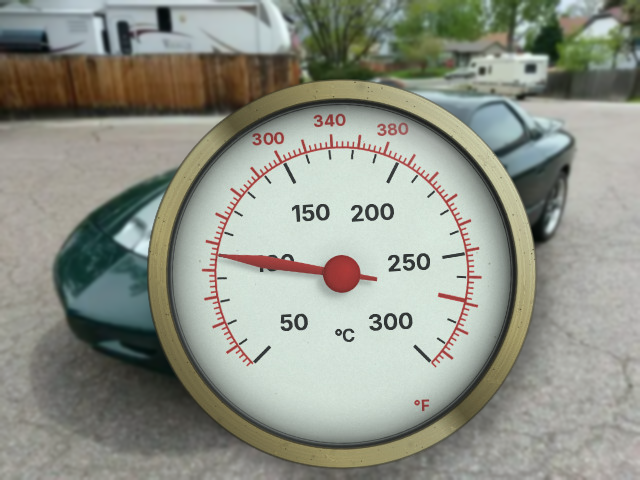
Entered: 100 °C
